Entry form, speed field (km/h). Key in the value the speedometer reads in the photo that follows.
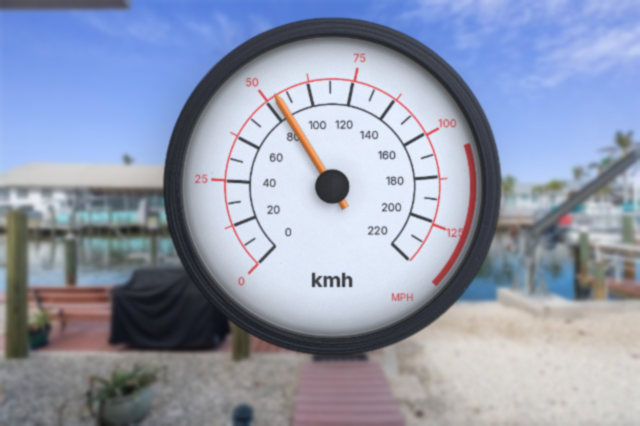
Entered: 85 km/h
